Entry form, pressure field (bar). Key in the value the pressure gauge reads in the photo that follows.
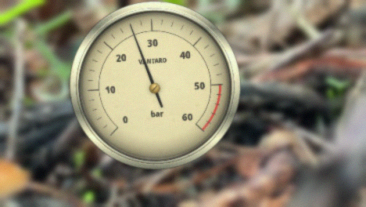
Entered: 26 bar
